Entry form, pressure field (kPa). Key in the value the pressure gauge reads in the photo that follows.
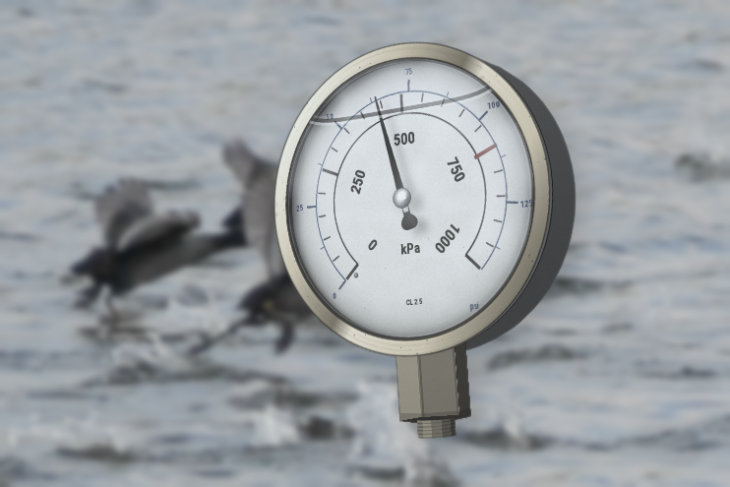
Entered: 450 kPa
